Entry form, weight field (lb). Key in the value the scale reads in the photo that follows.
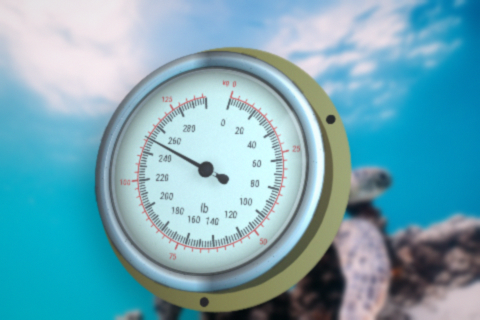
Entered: 250 lb
